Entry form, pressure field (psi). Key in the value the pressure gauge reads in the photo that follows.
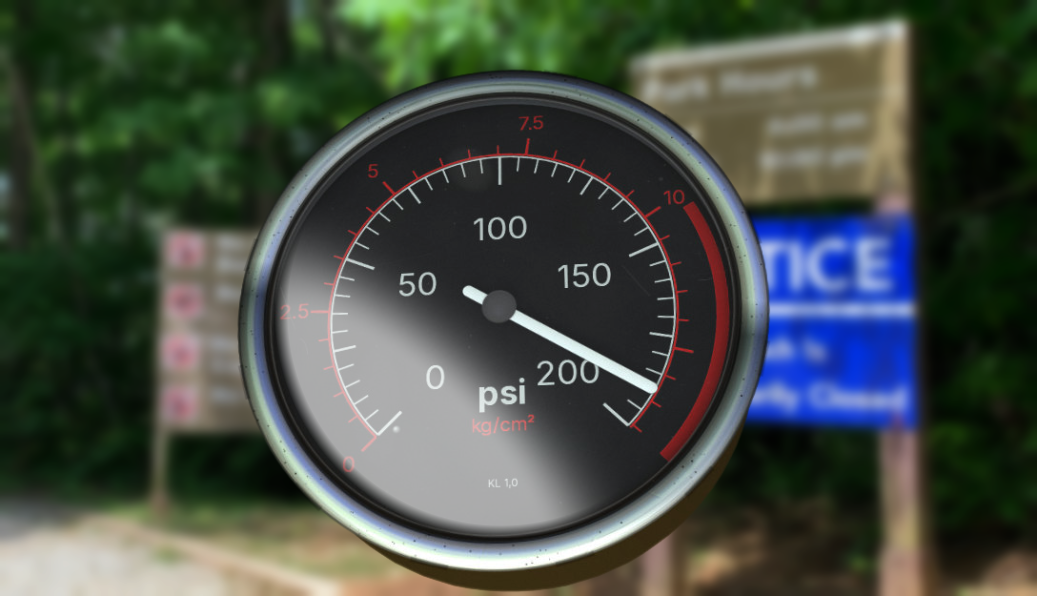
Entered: 190 psi
